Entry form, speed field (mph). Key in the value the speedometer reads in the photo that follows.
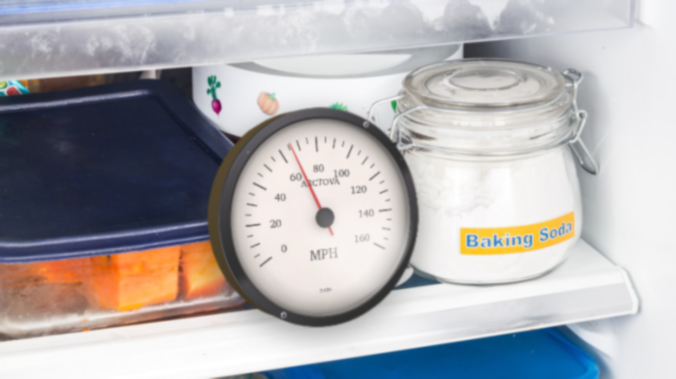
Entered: 65 mph
